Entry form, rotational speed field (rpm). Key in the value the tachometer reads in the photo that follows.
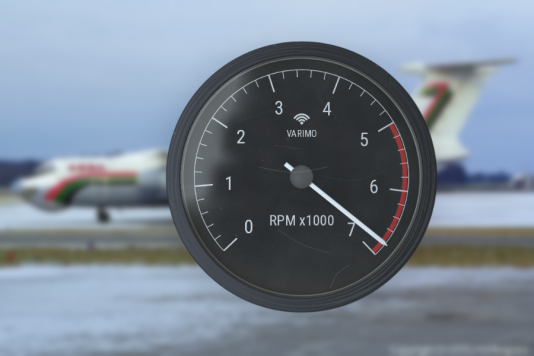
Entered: 6800 rpm
